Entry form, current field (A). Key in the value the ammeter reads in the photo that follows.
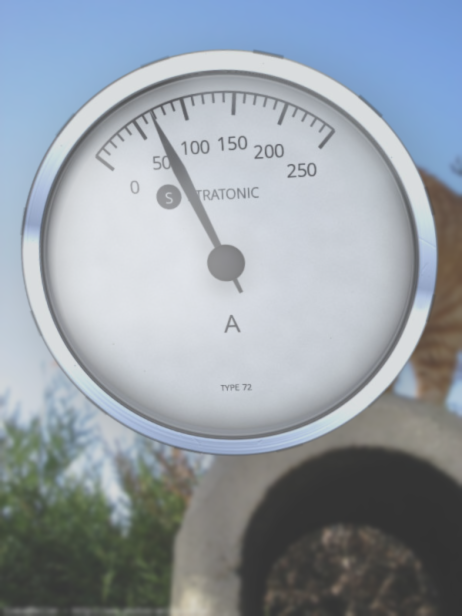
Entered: 70 A
